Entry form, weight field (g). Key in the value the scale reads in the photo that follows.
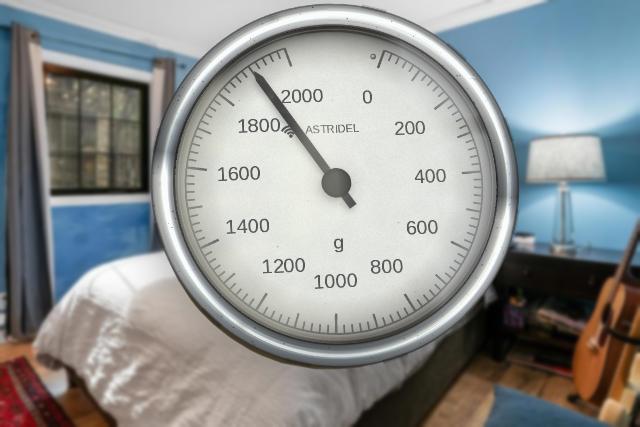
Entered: 1900 g
